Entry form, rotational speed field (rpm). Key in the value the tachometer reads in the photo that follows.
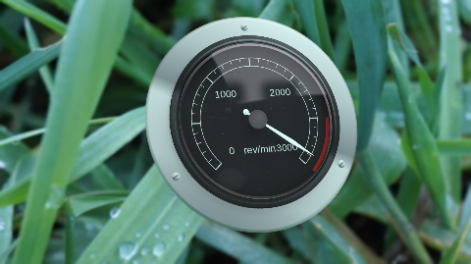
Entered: 2900 rpm
